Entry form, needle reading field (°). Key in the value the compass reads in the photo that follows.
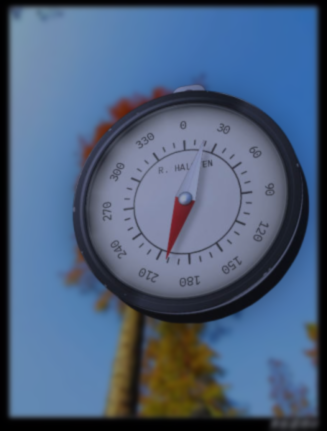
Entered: 200 °
